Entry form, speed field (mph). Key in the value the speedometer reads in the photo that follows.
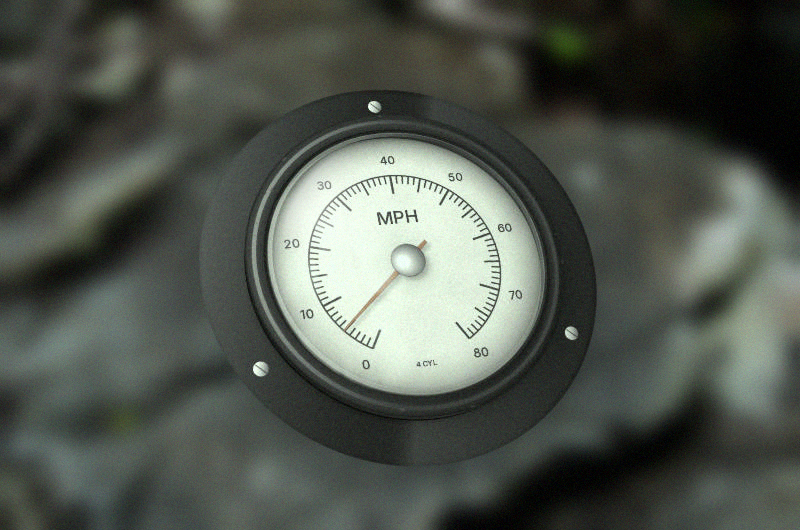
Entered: 5 mph
